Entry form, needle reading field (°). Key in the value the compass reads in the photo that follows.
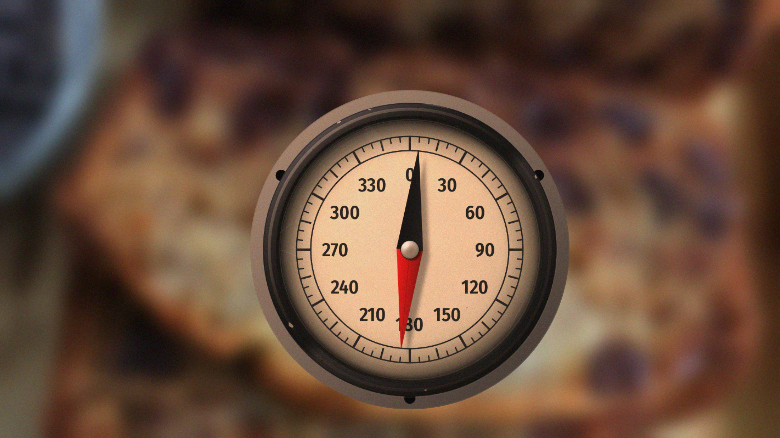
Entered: 185 °
